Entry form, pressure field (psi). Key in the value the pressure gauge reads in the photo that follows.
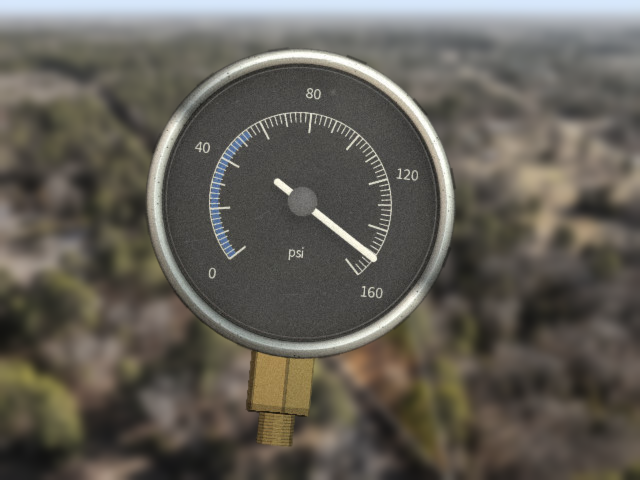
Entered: 152 psi
